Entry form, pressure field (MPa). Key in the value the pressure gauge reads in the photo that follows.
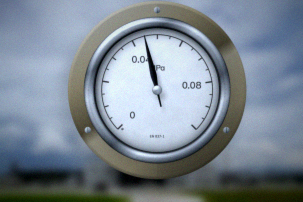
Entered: 0.045 MPa
